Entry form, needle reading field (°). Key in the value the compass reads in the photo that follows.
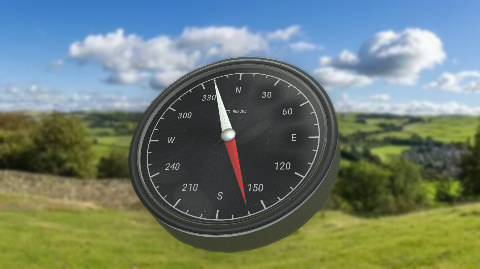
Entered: 160 °
